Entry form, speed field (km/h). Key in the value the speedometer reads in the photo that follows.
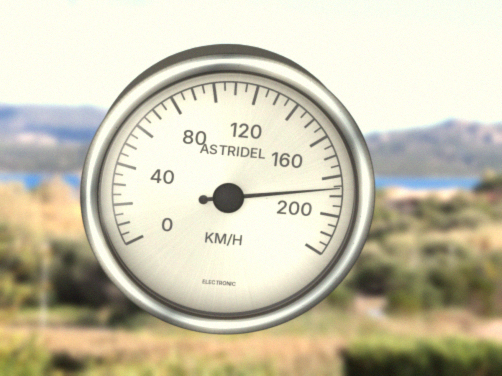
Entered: 185 km/h
